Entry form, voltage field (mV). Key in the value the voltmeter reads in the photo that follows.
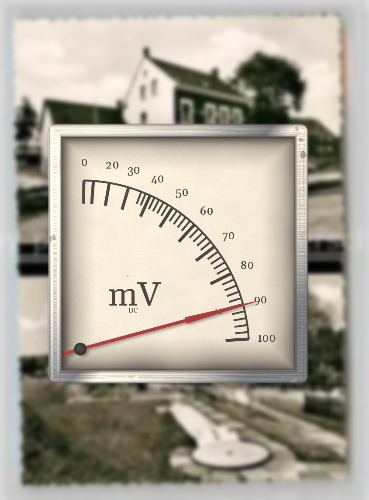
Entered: 90 mV
